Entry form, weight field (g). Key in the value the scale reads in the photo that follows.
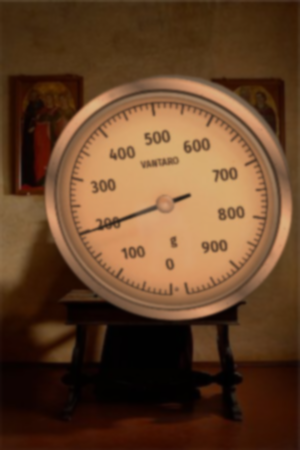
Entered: 200 g
